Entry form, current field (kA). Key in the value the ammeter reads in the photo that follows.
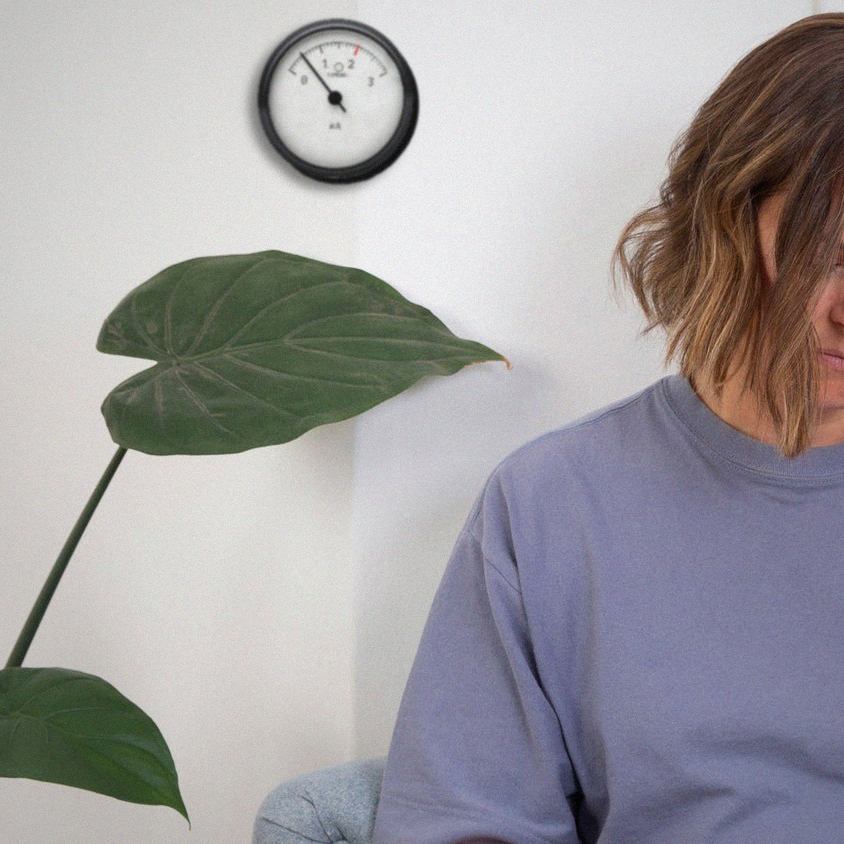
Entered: 0.5 kA
